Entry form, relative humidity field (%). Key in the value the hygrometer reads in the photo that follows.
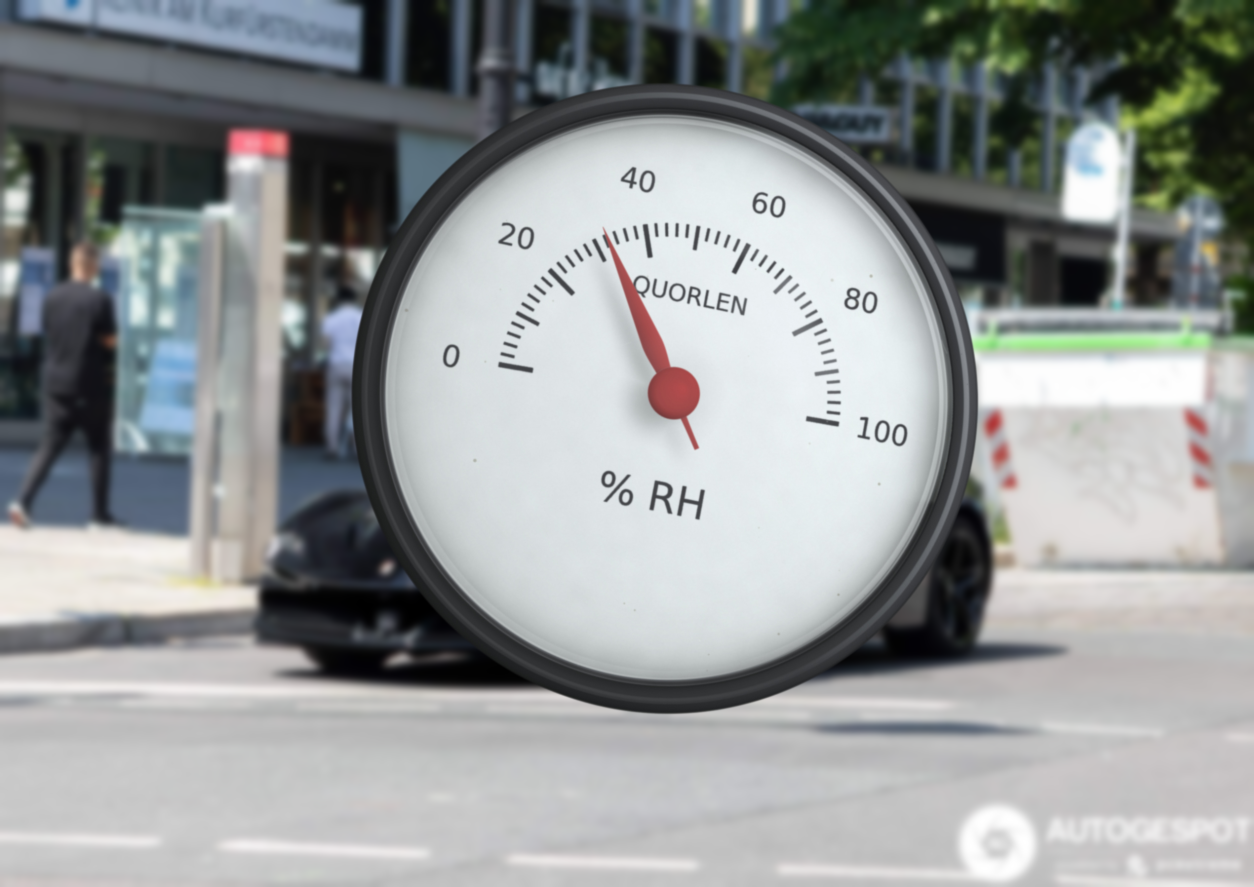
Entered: 32 %
